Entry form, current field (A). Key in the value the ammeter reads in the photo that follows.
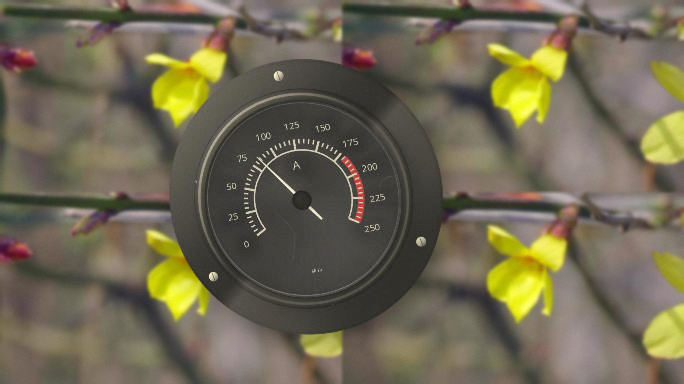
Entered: 85 A
